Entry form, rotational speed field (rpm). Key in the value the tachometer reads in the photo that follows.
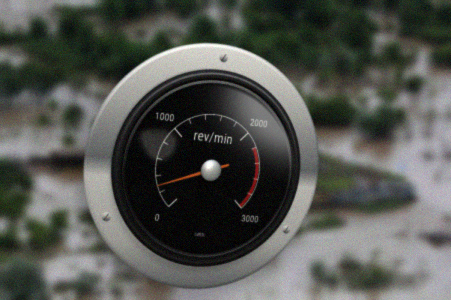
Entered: 300 rpm
